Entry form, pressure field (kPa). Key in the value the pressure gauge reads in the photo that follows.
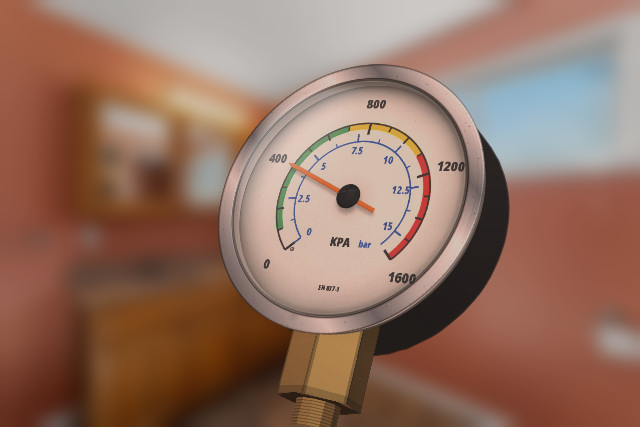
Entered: 400 kPa
